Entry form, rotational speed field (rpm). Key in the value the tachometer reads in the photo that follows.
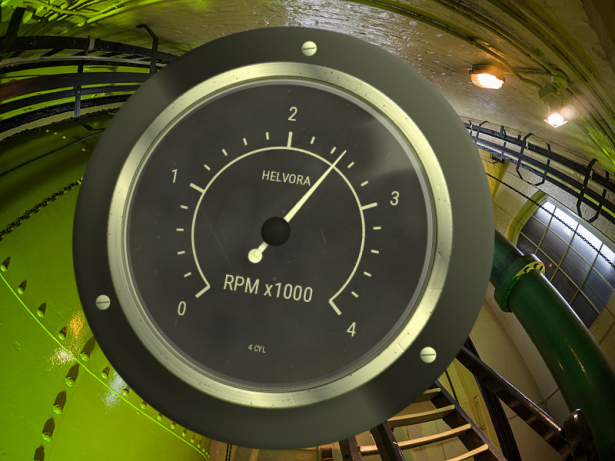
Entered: 2500 rpm
